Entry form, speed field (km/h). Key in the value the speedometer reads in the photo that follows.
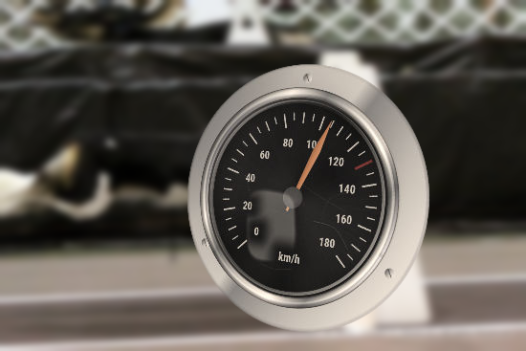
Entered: 105 km/h
